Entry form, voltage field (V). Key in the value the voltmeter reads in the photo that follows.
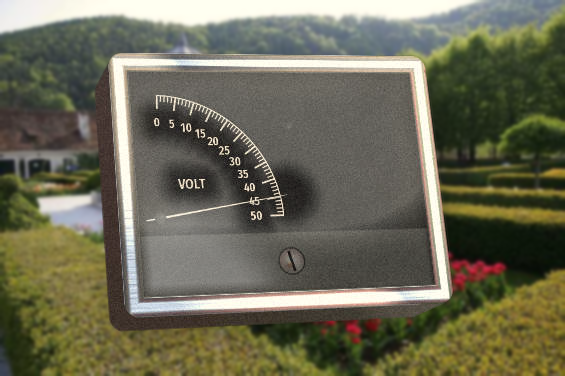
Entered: 45 V
